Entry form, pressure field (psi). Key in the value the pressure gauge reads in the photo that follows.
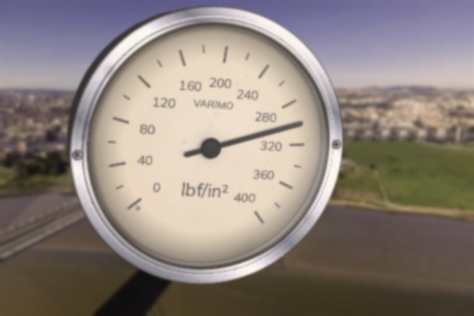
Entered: 300 psi
